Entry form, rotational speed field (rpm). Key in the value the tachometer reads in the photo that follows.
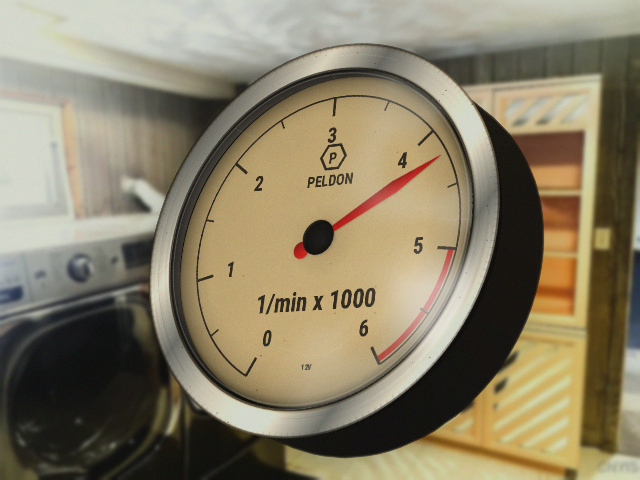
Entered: 4250 rpm
